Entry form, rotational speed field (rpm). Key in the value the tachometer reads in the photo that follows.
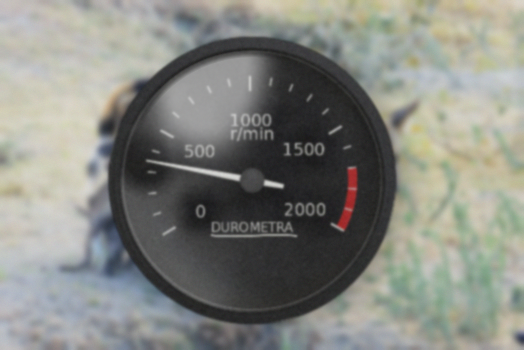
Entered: 350 rpm
